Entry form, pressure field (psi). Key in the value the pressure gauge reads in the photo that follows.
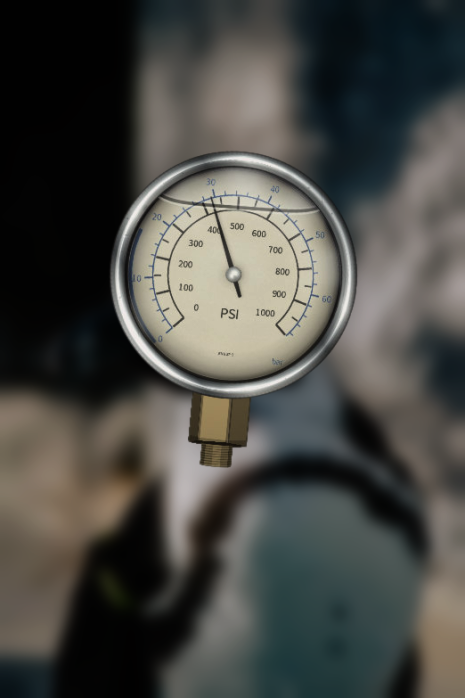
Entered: 425 psi
